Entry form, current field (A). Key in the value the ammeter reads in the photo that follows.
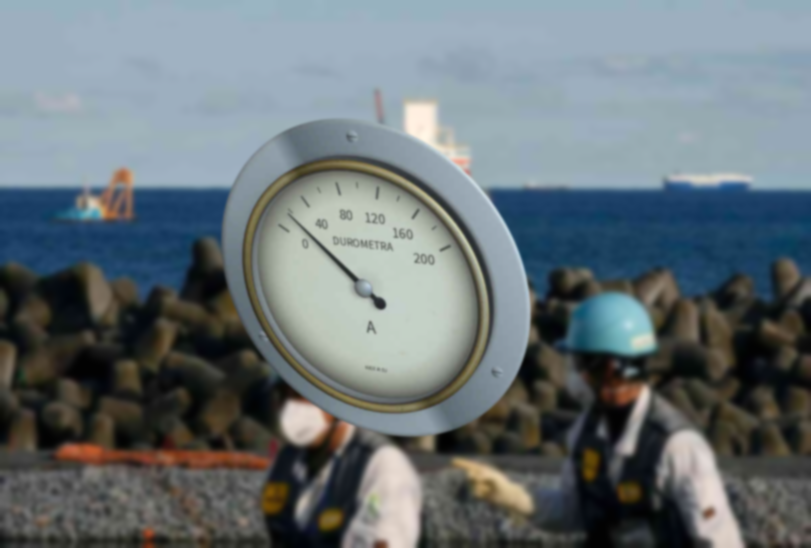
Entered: 20 A
